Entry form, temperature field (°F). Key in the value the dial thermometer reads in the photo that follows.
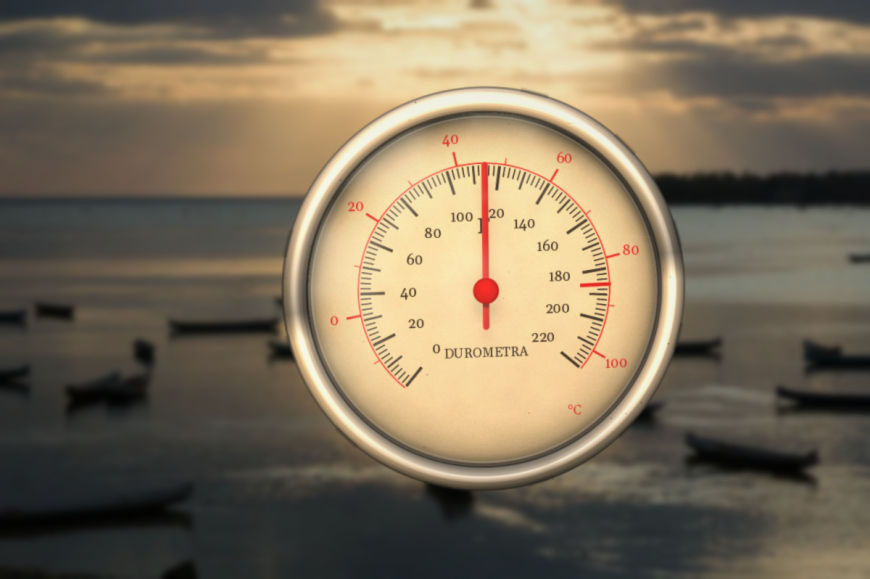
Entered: 114 °F
